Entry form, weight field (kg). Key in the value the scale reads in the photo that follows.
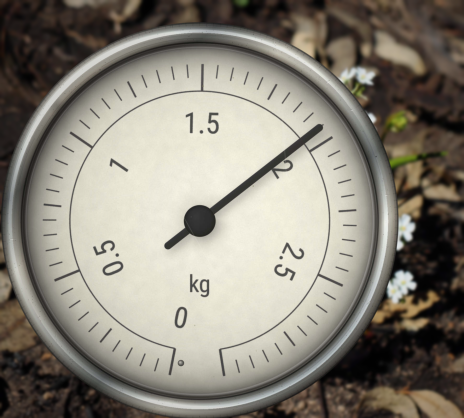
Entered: 1.95 kg
